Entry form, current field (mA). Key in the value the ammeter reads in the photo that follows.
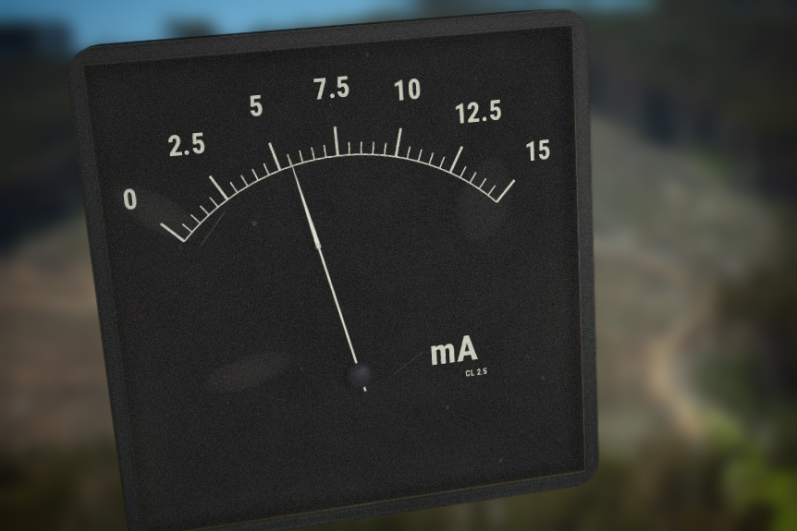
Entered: 5.5 mA
